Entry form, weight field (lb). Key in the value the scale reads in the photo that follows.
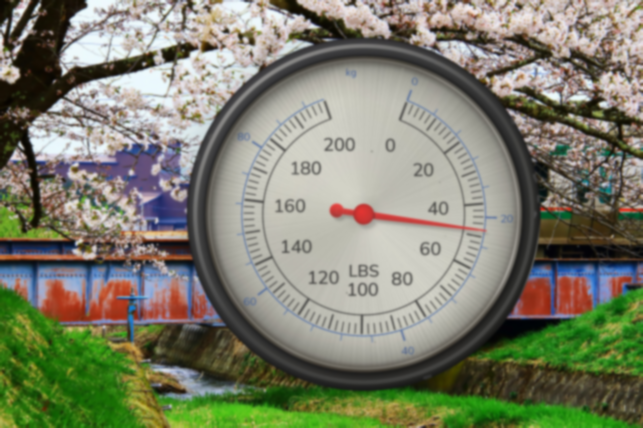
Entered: 48 lb
